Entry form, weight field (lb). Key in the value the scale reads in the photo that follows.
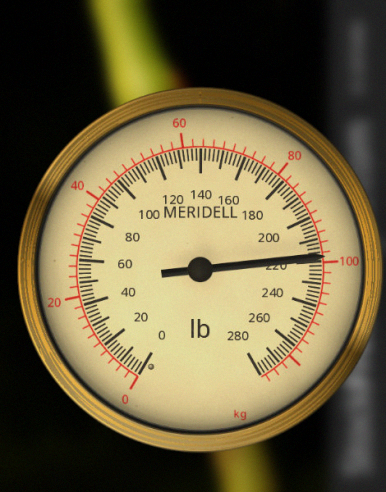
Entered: 218 lb
